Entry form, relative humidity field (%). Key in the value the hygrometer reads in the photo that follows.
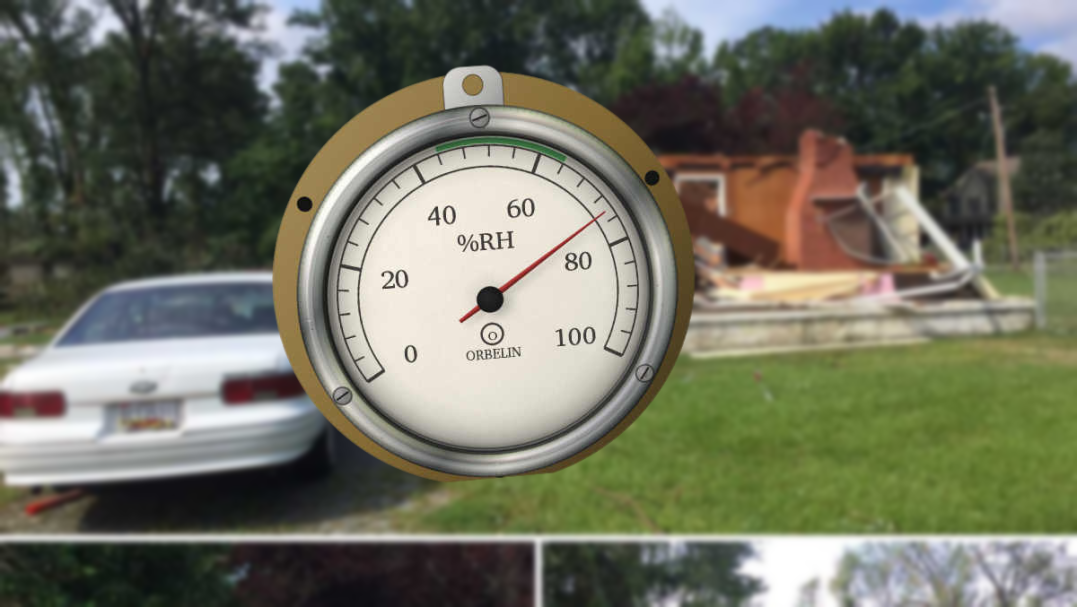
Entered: 74 %
